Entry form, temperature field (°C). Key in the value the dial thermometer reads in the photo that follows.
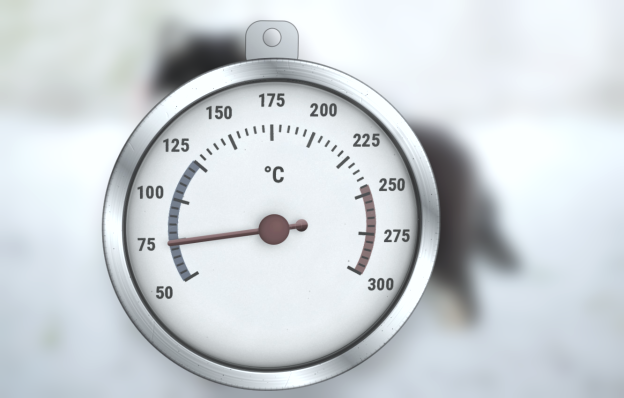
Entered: 75 °C
